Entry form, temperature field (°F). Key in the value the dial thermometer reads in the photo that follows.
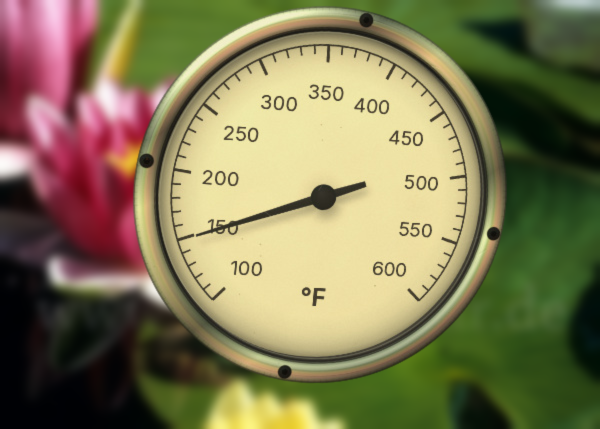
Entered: 150 °F
